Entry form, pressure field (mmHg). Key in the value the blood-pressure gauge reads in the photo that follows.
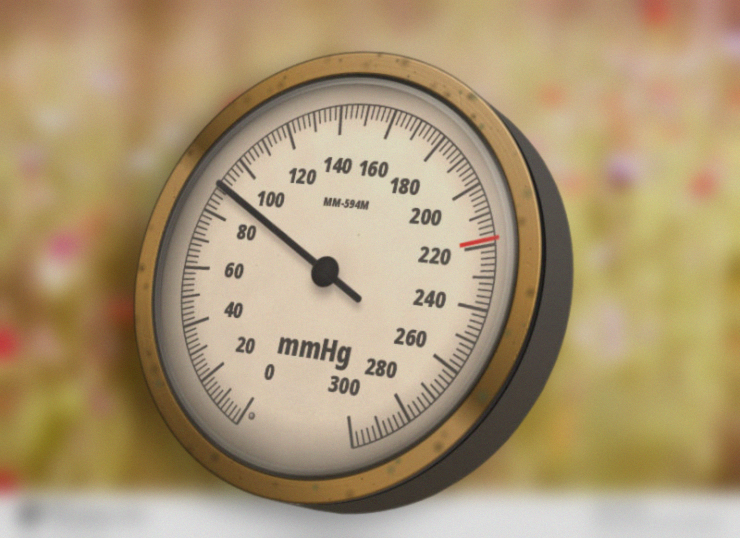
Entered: 90 mmHg
